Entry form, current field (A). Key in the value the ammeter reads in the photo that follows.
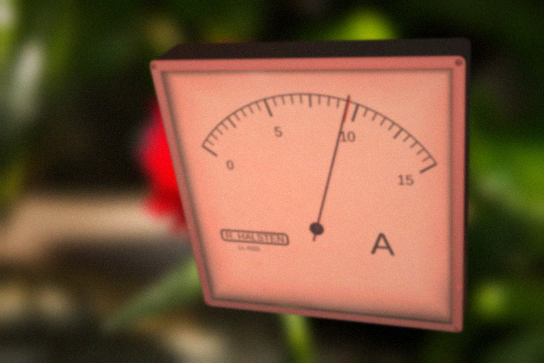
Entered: 9.5 A
